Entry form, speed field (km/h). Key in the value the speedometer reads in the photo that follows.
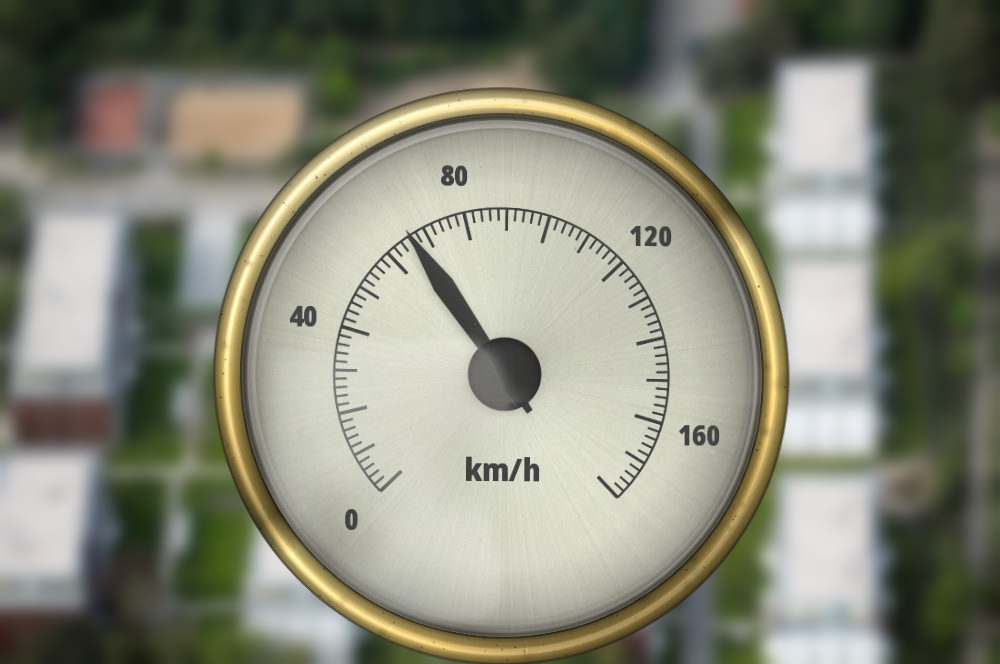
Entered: 66 km/h
